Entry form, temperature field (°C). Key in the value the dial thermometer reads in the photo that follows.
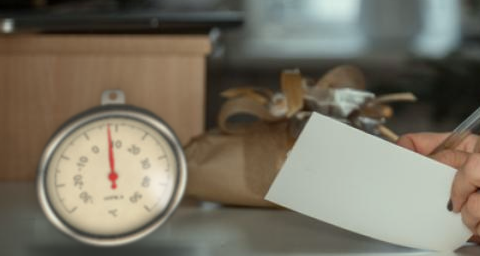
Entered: 7.5 °C
